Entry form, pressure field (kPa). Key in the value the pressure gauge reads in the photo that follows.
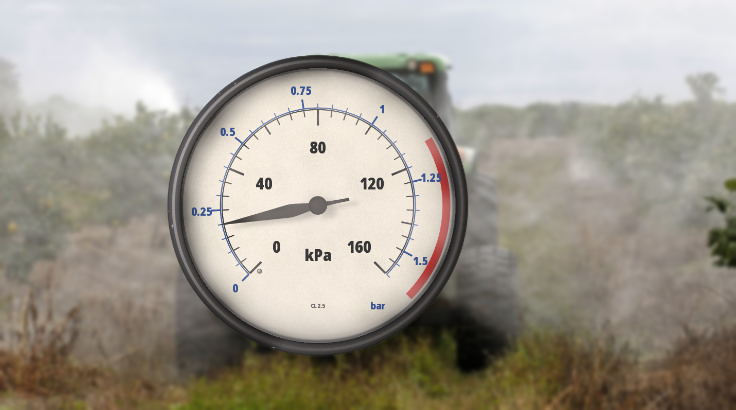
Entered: 20 kPa
